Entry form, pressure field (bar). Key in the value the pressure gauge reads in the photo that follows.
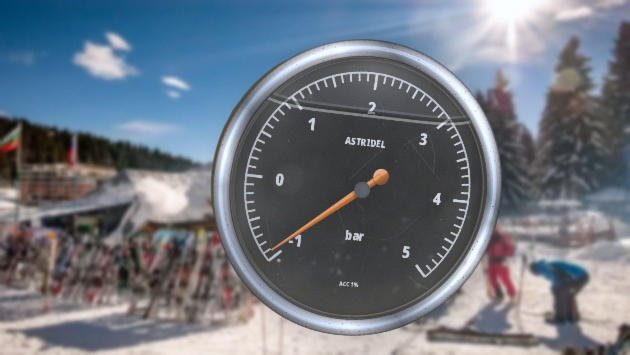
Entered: -0.9 bar
